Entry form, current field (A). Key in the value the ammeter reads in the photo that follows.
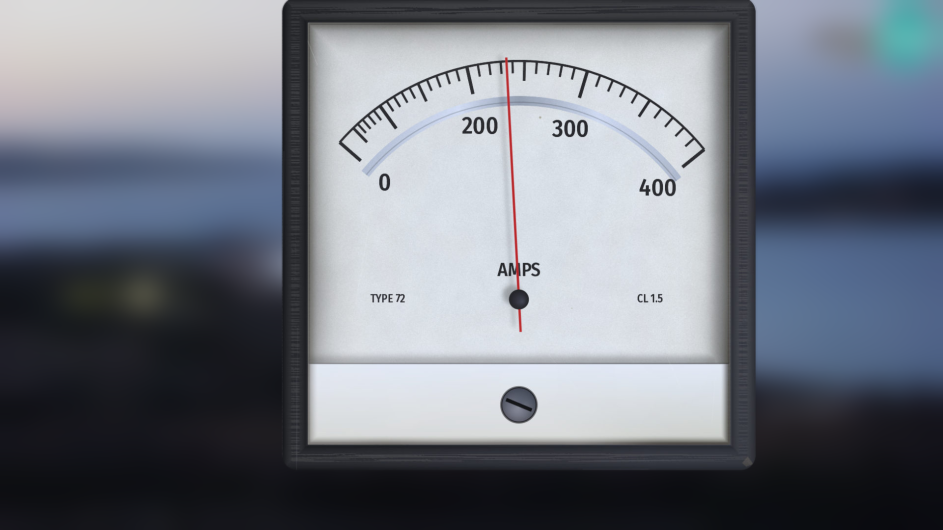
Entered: 235 A
